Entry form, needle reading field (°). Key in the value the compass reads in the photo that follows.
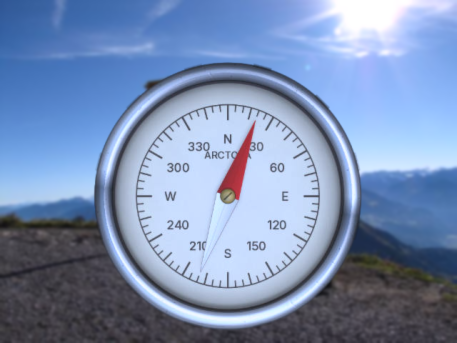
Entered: 20 °
